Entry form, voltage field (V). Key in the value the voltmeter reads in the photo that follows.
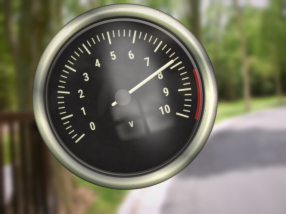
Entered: 7.8 V
